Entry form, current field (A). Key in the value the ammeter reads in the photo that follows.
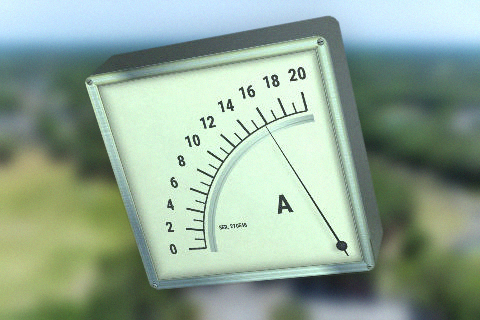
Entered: 16 A
